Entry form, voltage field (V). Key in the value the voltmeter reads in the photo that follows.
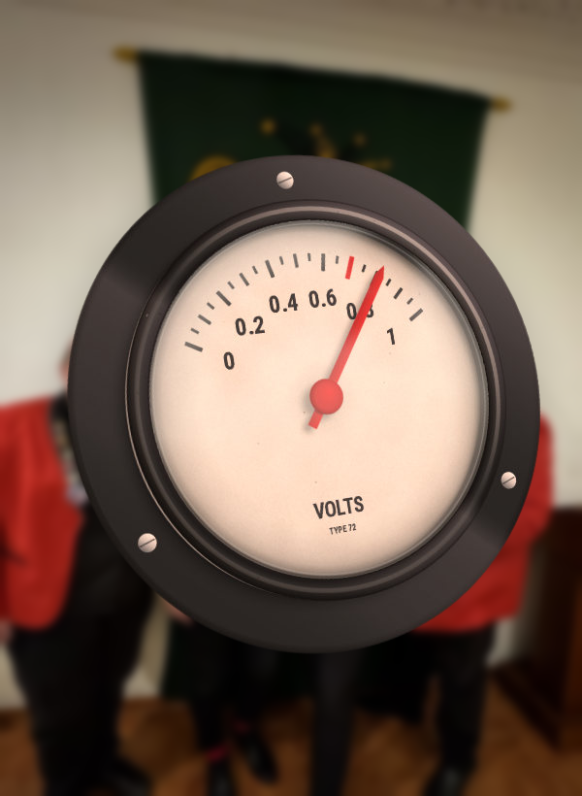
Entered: 0.8 V
